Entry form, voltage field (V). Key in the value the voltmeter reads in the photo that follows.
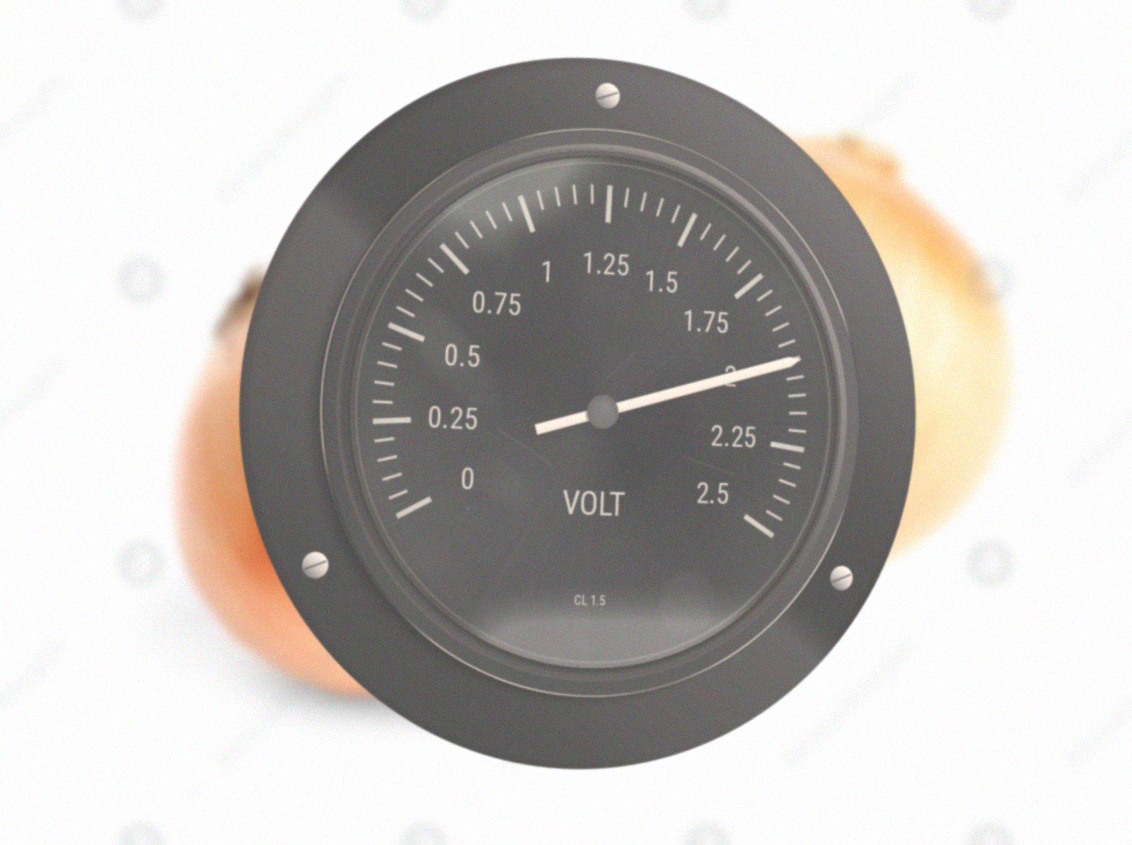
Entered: 2 V
